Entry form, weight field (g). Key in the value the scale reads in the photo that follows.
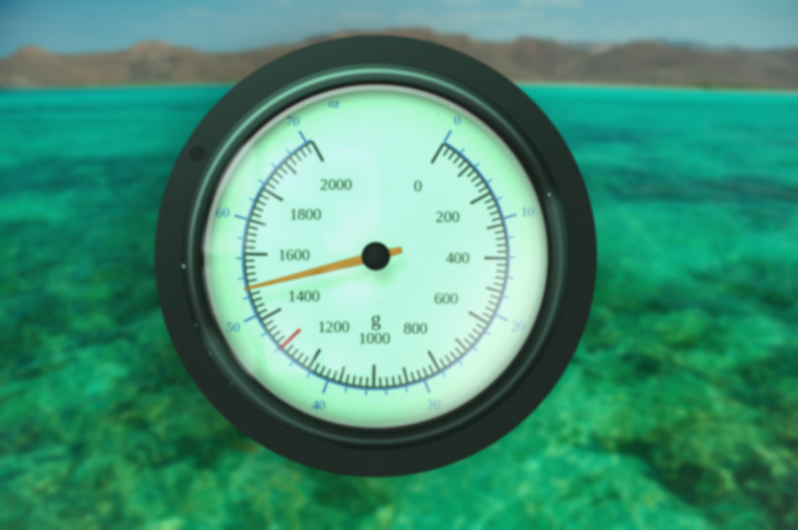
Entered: 1500 g
